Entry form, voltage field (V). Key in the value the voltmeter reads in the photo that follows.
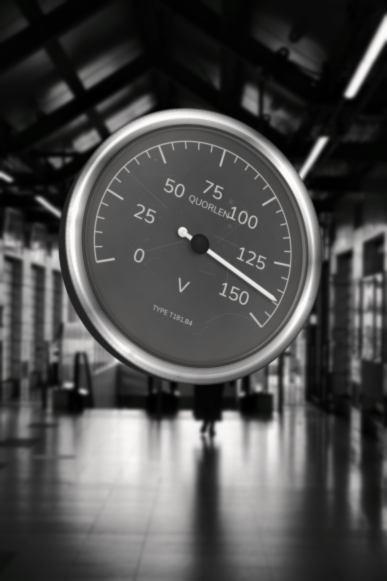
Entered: 140 V
